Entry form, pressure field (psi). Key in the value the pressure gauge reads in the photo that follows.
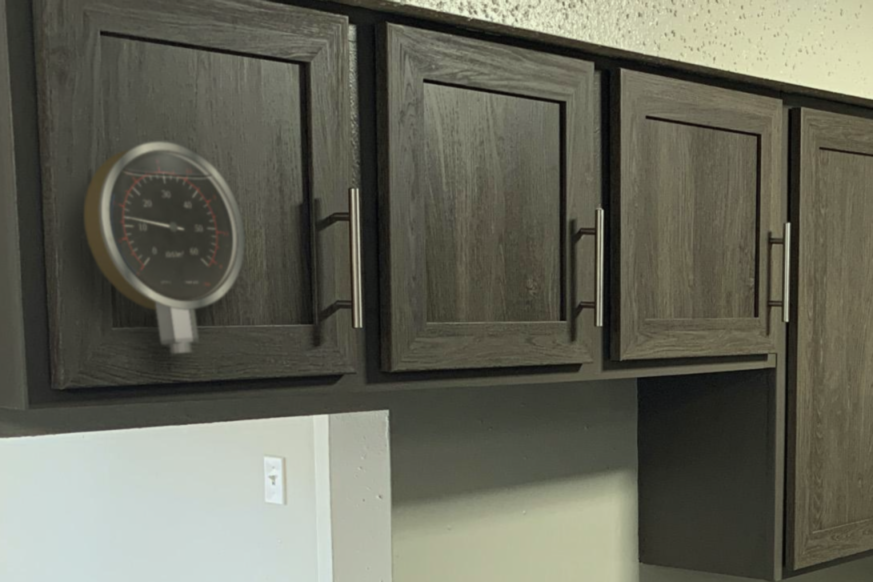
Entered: 12 psi
